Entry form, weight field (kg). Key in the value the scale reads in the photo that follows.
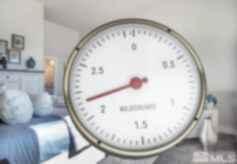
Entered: 2.15 kg
